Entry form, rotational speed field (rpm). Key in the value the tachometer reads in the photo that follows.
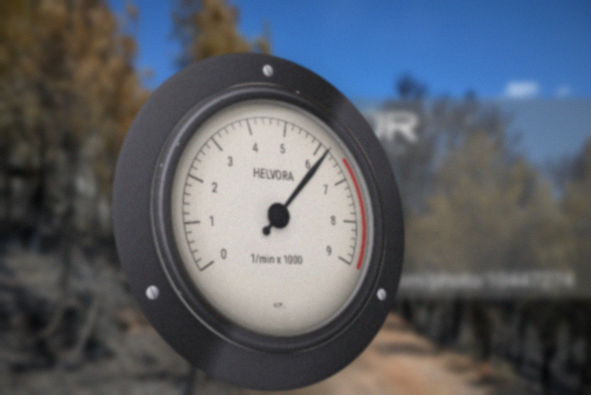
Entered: 6200 rpm
